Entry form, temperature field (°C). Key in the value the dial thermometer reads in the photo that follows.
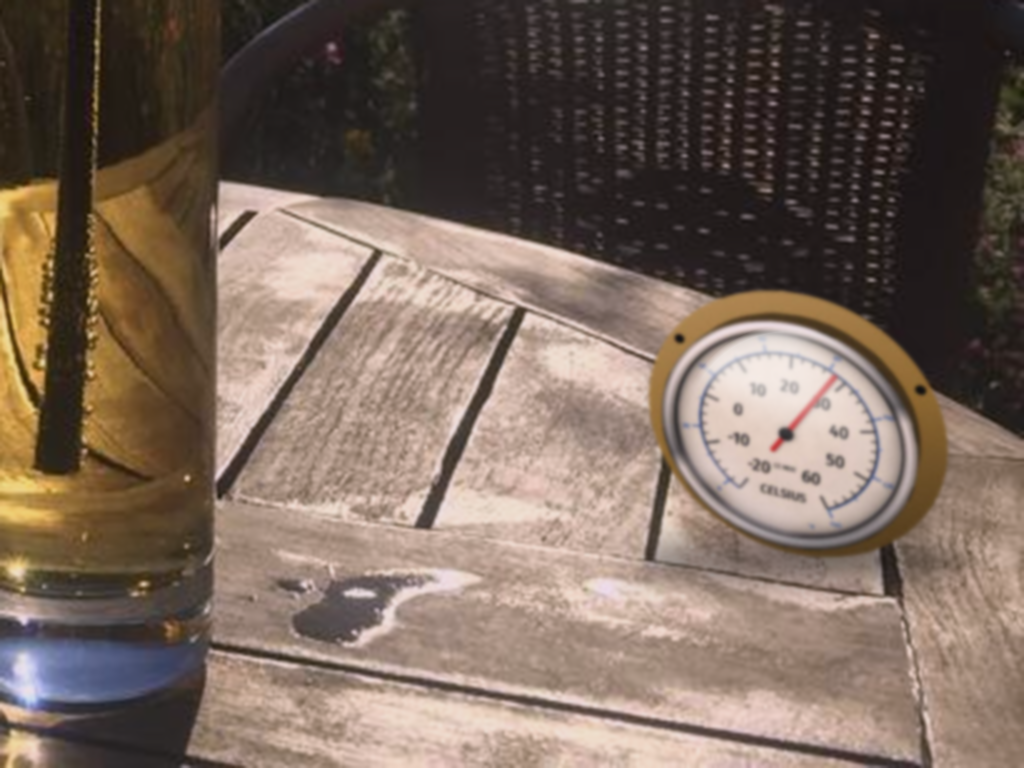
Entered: 28 °C
